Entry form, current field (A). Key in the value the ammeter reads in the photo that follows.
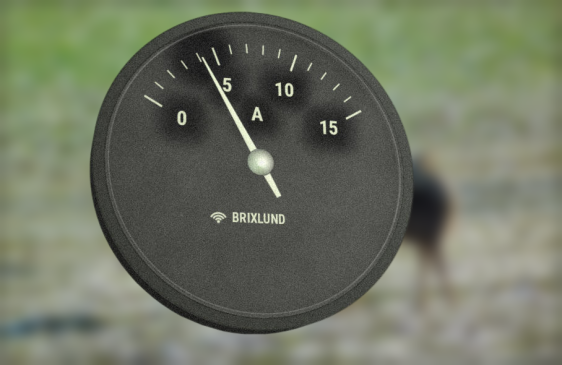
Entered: 4 A
